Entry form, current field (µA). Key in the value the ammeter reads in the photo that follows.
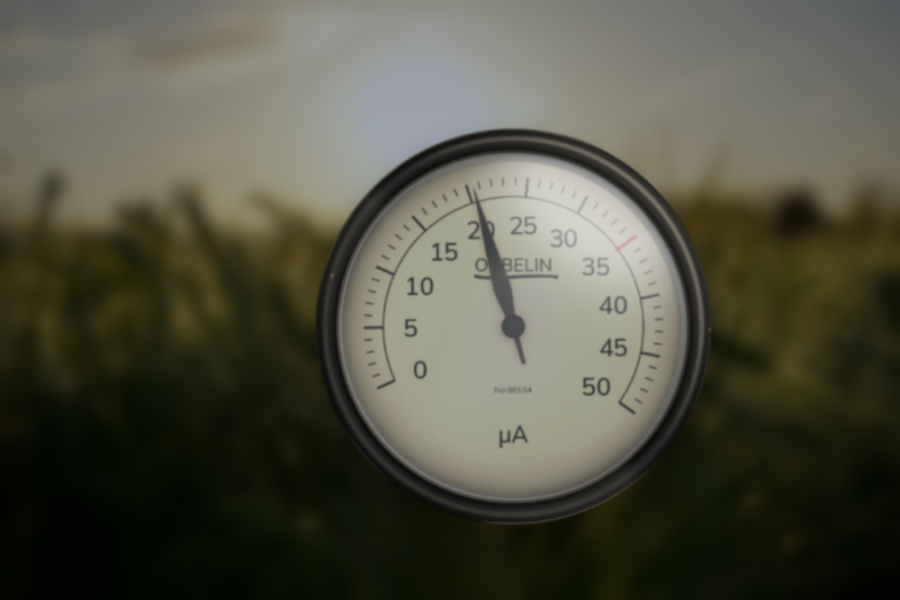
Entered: 20.5 µA
